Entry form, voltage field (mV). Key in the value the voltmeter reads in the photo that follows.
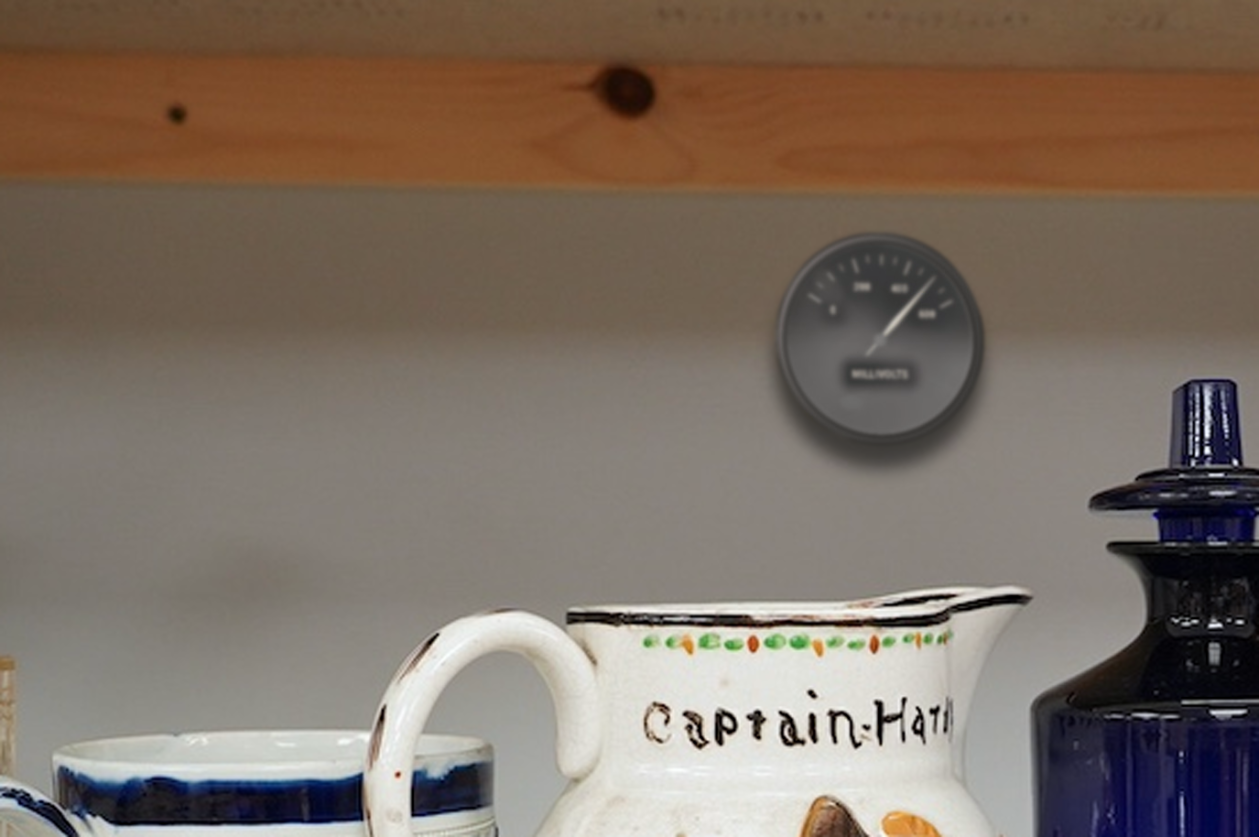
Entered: 500 mV
